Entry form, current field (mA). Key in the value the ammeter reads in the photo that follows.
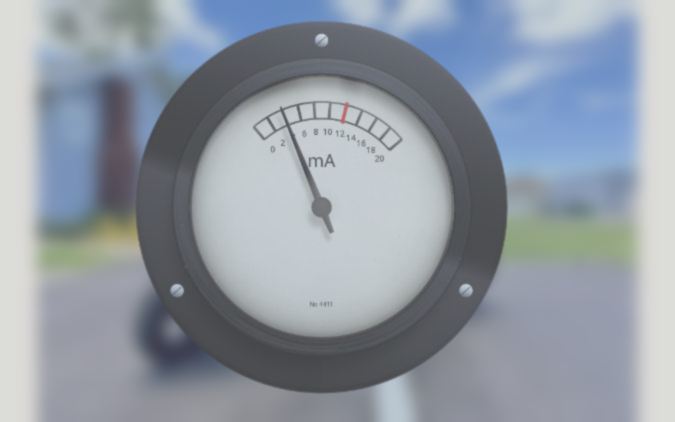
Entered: 4 mA
